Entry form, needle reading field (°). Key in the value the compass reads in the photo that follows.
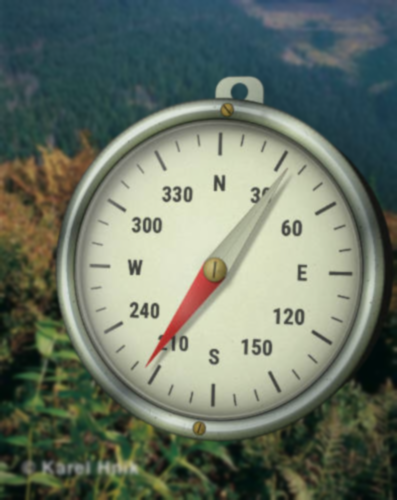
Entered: 215 °
